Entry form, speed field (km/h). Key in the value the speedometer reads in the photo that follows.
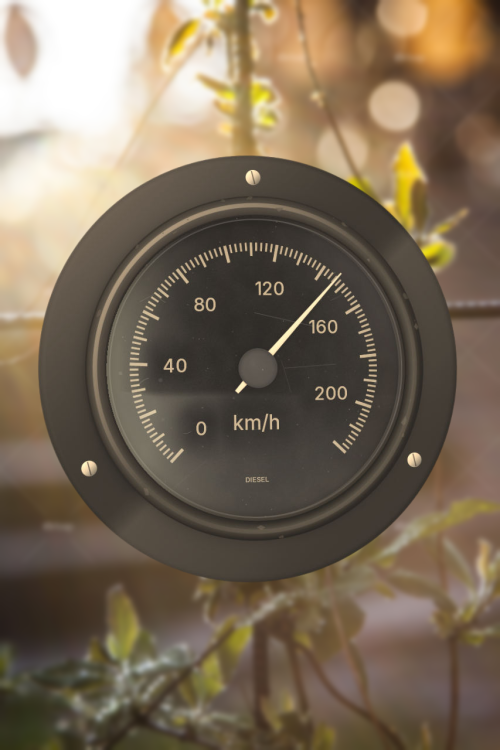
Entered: 146 km/h
